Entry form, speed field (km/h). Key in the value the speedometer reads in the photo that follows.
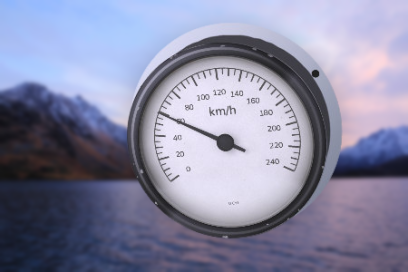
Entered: 60 km/h
